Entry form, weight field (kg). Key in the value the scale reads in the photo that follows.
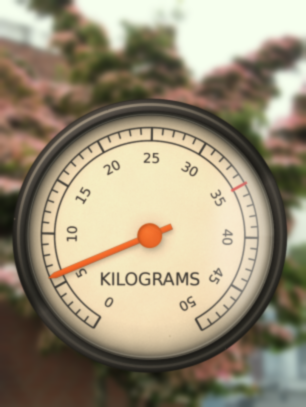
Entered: 6 kg
